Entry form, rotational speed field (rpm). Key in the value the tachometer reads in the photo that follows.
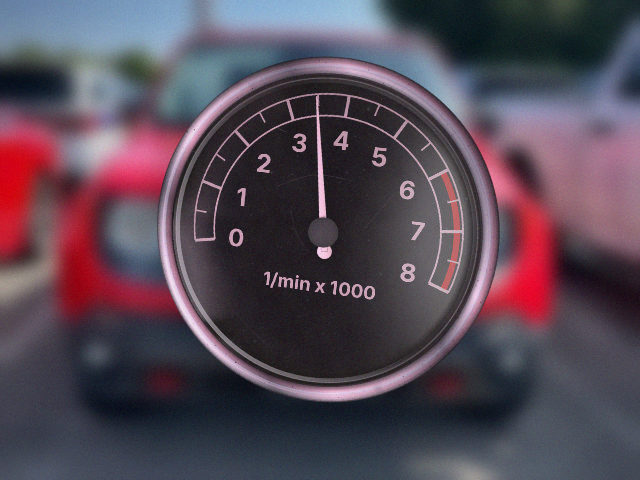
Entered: 3500 rpm
